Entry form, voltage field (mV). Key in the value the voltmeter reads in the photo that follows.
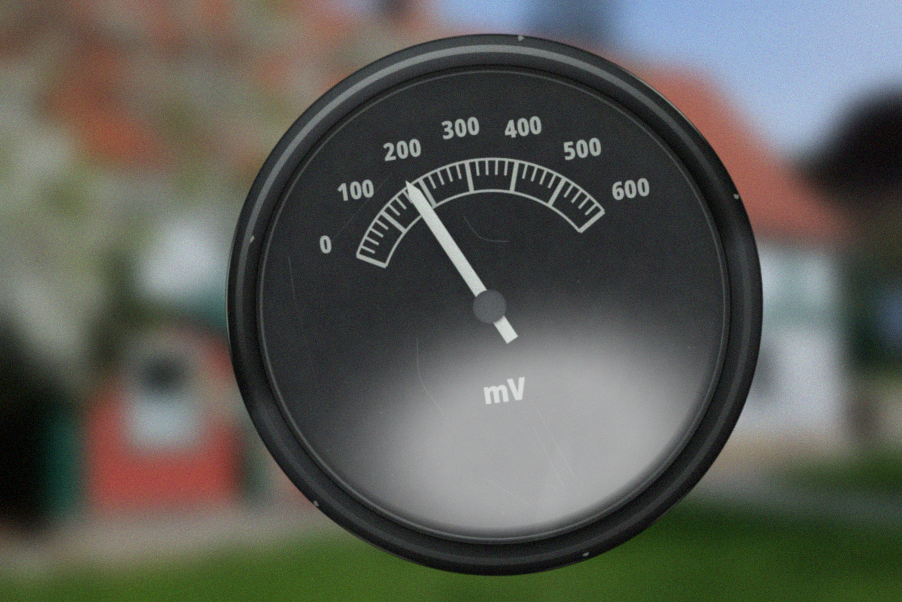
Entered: 180 mV
